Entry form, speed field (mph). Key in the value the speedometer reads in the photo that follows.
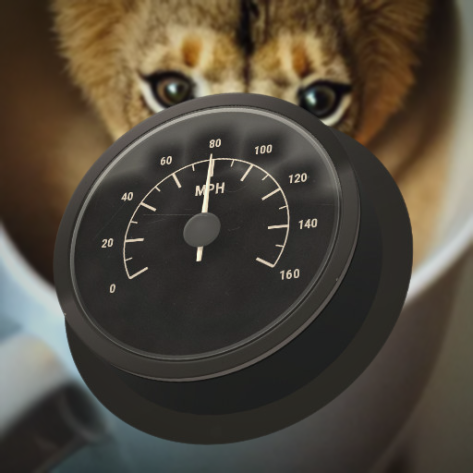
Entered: 80 mph
